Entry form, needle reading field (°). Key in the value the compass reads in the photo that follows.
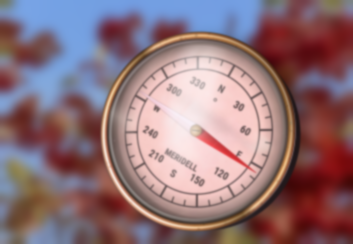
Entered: 95 °
